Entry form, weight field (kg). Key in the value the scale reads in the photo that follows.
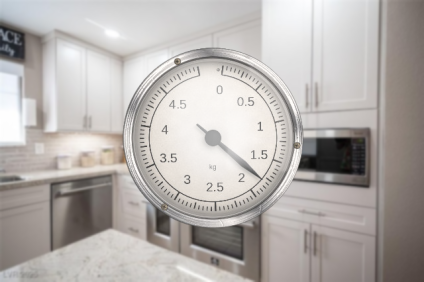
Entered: 1.8 kg
